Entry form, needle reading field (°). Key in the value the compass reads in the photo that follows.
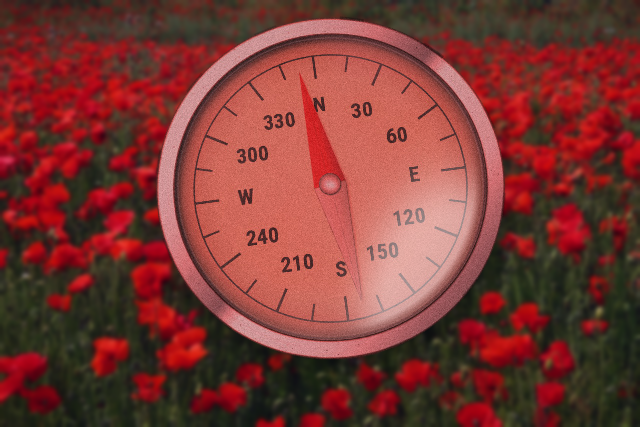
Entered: 352.5 °
